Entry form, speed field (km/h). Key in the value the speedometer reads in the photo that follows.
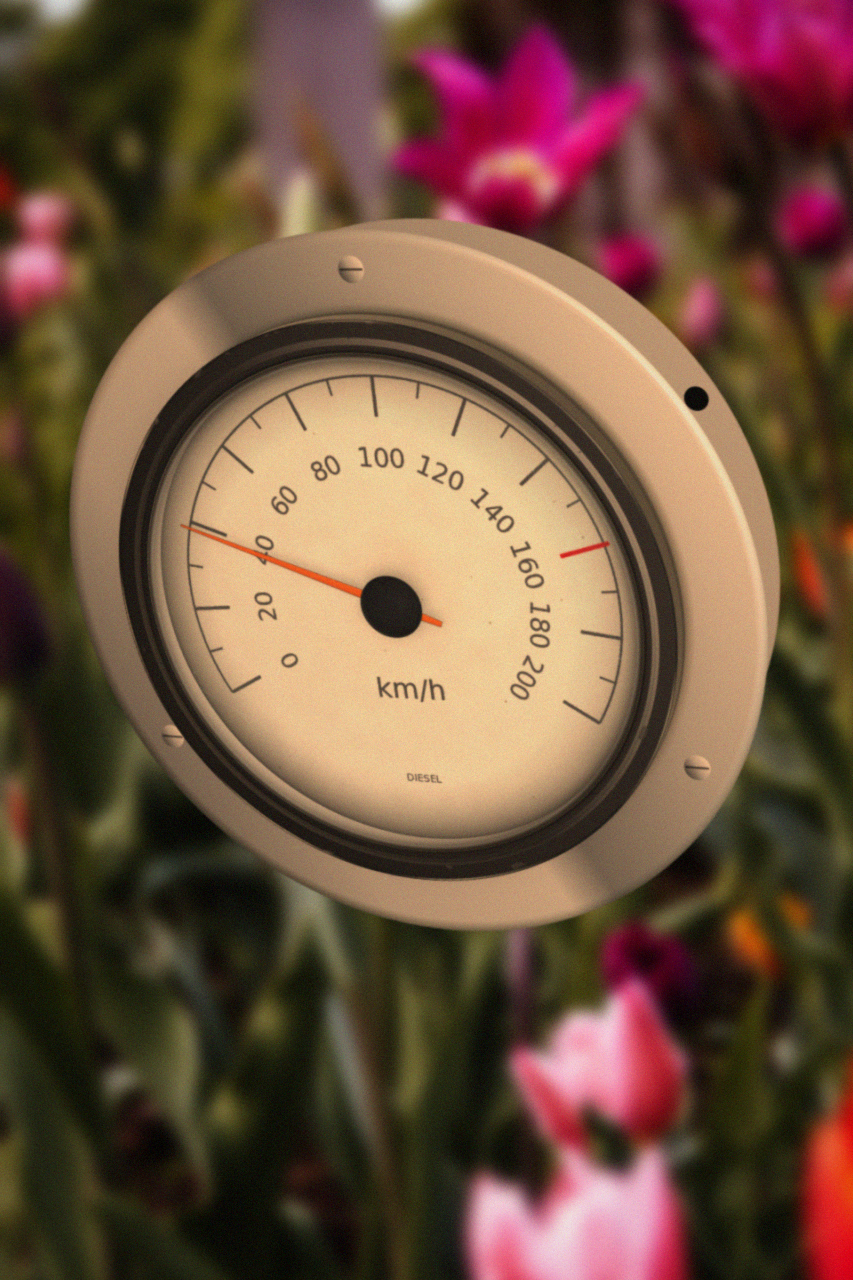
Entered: 40 km/h
